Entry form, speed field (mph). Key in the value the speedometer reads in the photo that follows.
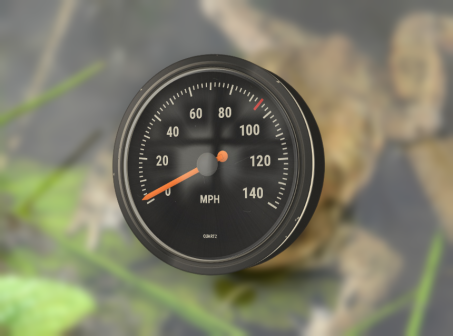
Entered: 2 mph
